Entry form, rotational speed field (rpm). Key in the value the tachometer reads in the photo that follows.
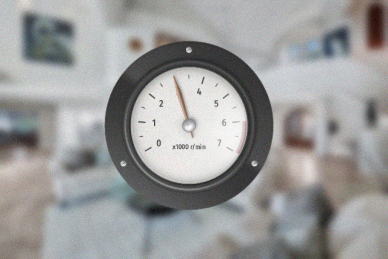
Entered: 3000 rpm
